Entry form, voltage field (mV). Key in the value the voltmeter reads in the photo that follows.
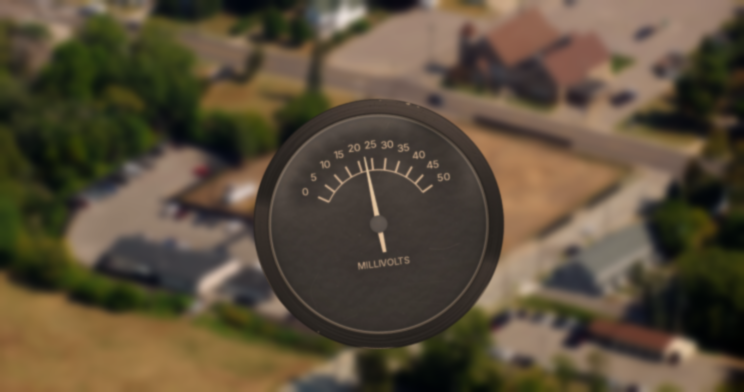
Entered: 22.5 mV
